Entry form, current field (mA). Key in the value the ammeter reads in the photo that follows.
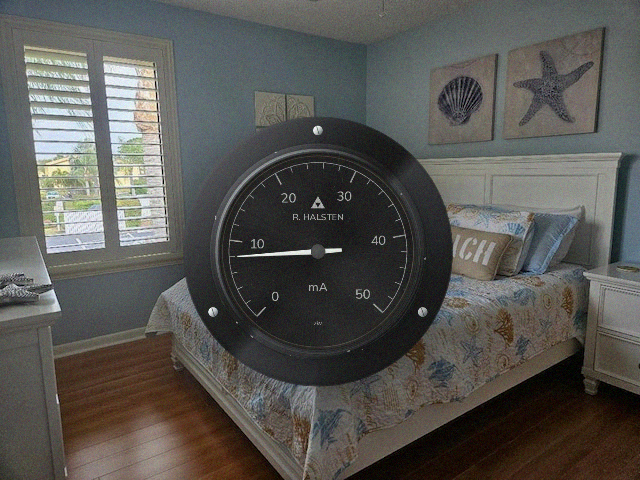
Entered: 8 mA
